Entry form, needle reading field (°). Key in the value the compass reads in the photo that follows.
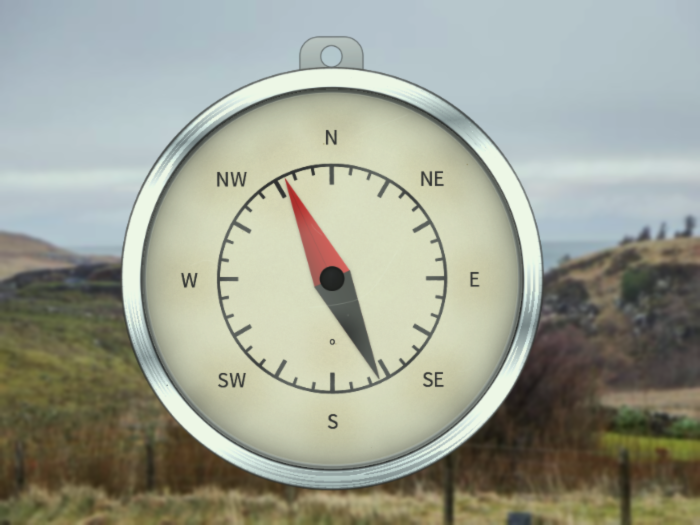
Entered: 335 °
